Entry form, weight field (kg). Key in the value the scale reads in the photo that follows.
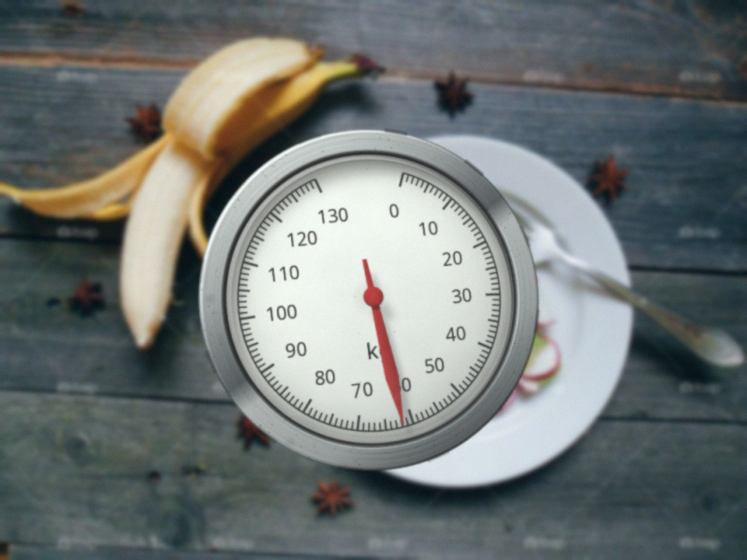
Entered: 62 kg
